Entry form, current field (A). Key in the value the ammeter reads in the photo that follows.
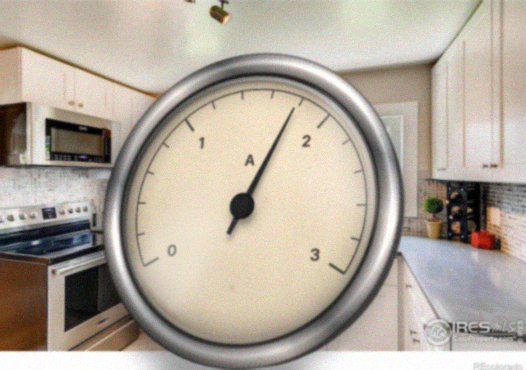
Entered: 1.8 A
